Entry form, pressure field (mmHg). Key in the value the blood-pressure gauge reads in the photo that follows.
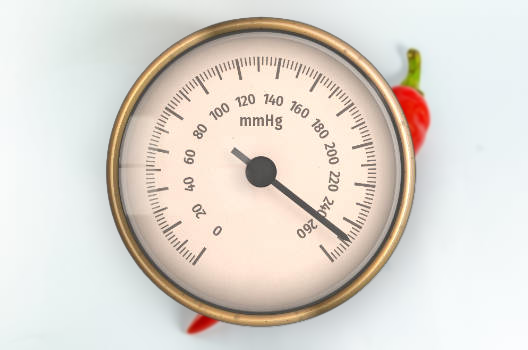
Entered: 248 mmHg
